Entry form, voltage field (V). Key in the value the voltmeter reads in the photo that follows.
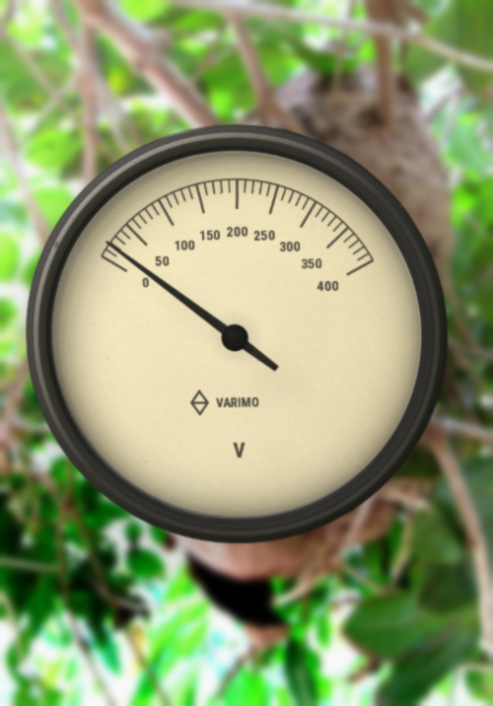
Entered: 20 V
